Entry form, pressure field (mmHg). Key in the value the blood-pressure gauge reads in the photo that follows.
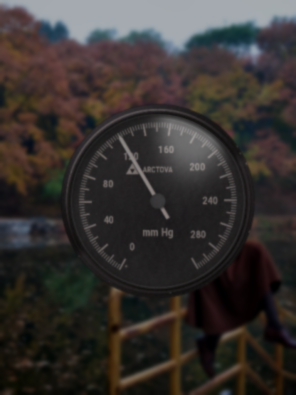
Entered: 120 mmHg
